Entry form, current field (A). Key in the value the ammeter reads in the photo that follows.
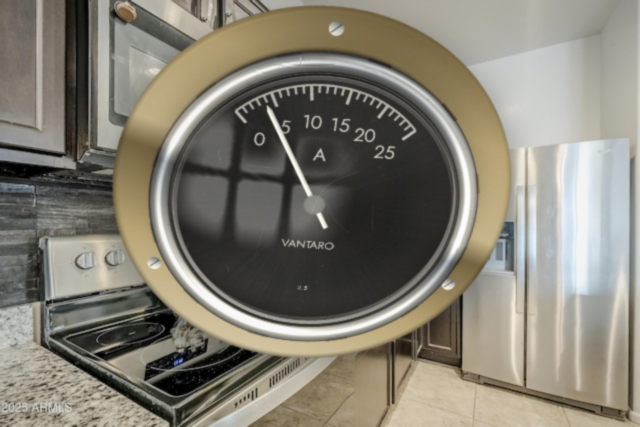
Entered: 4 A
